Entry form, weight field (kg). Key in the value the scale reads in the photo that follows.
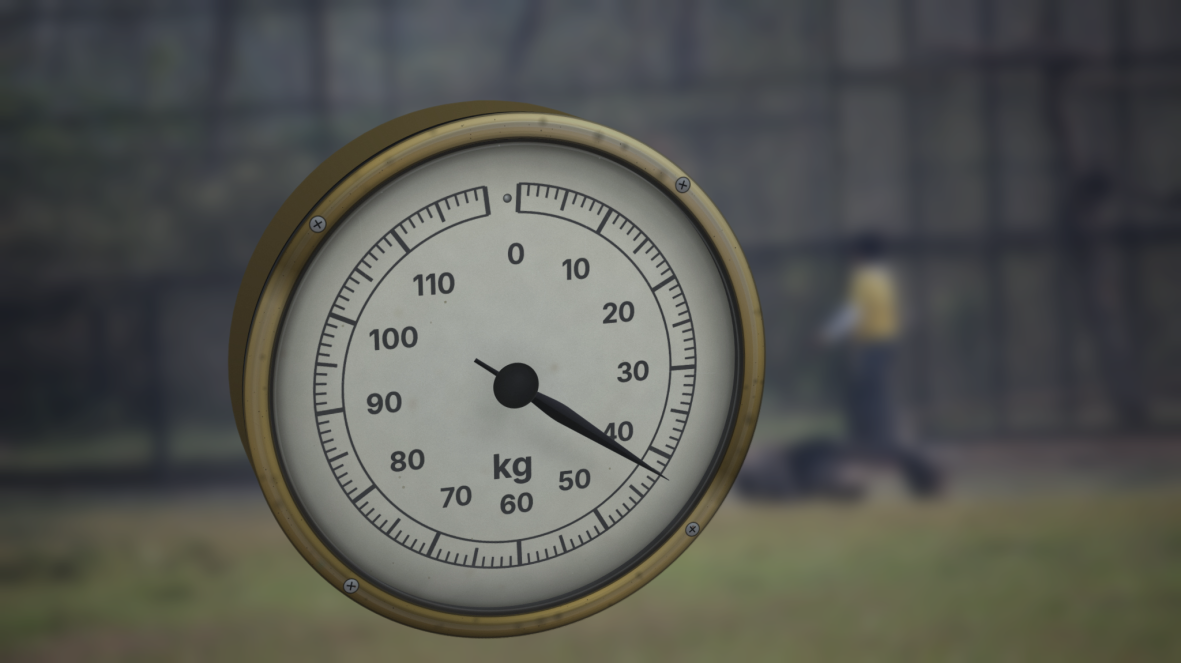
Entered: 42 kg
